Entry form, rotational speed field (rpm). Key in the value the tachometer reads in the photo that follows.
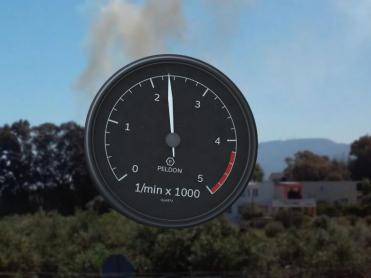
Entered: 2300 rpm
